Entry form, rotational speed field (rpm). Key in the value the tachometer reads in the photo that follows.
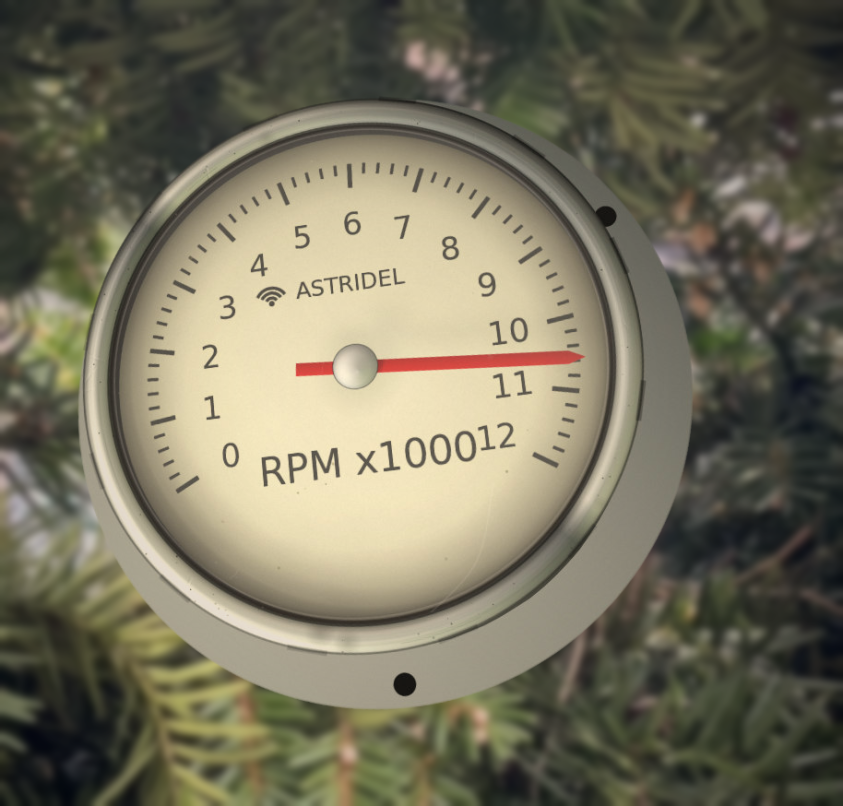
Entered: 10600 rpm
